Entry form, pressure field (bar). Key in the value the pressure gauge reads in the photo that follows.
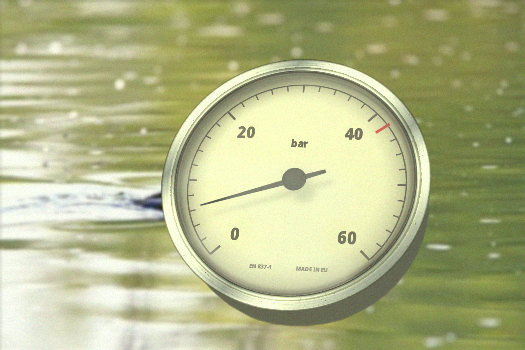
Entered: 6 bar
